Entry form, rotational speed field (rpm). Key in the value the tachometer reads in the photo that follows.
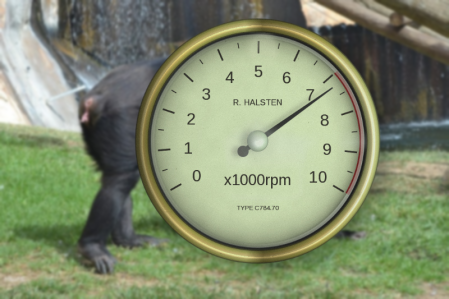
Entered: 7250 rpm
